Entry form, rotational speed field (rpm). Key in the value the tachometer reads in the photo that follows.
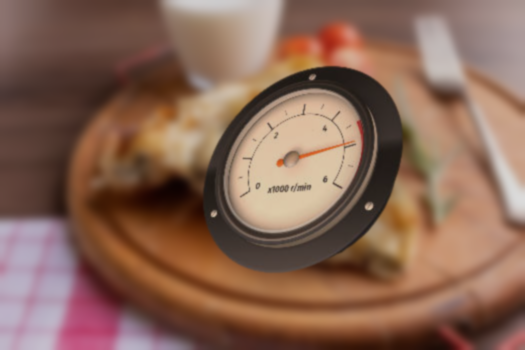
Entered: 5000 rpm
